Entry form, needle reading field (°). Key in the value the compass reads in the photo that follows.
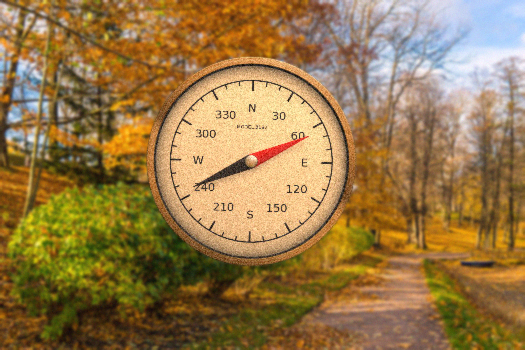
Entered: 65 °
